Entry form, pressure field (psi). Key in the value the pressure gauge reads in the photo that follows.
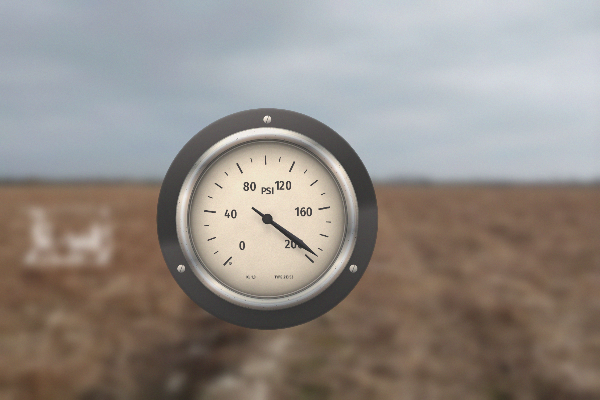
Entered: 195 psi
